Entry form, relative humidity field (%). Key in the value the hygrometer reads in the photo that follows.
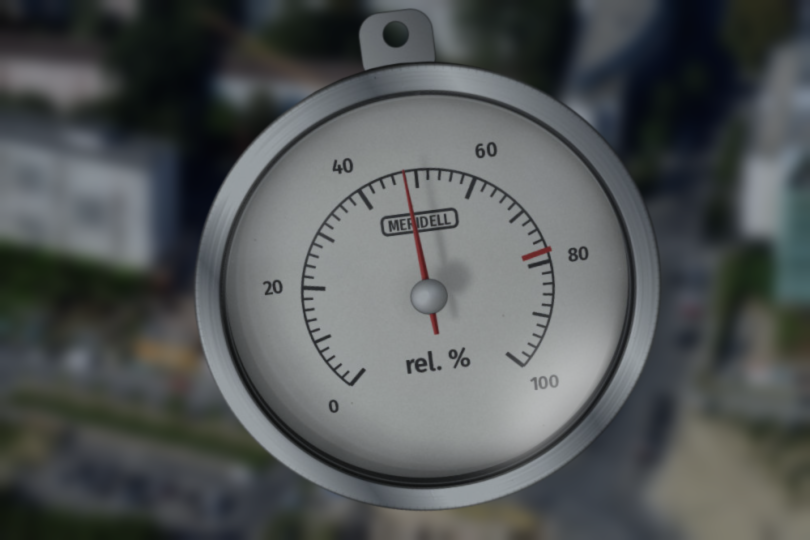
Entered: 48 %
